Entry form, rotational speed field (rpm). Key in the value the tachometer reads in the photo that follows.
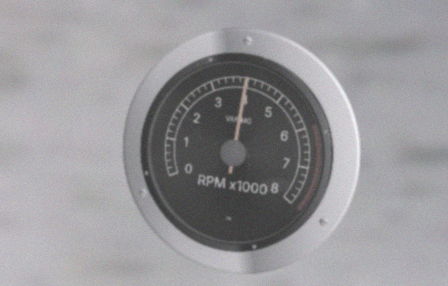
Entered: 4000 rpm
